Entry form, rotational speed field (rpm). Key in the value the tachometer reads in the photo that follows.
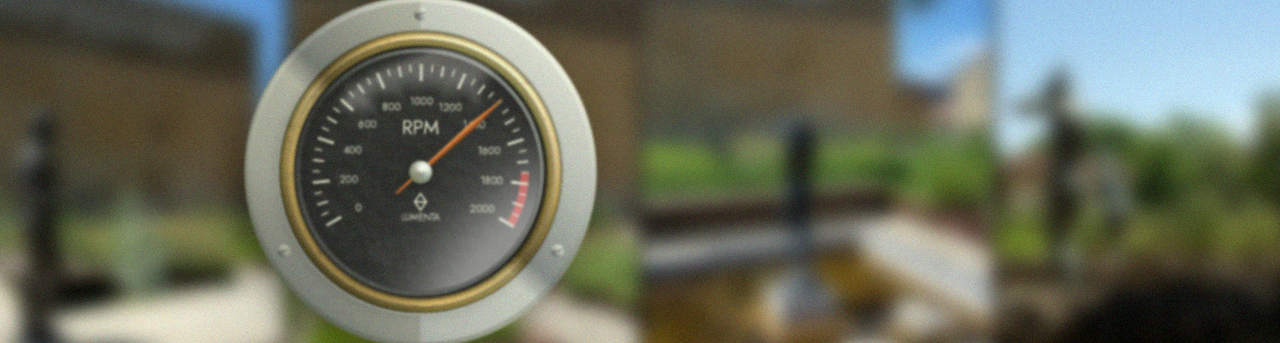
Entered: 1400 rpm
